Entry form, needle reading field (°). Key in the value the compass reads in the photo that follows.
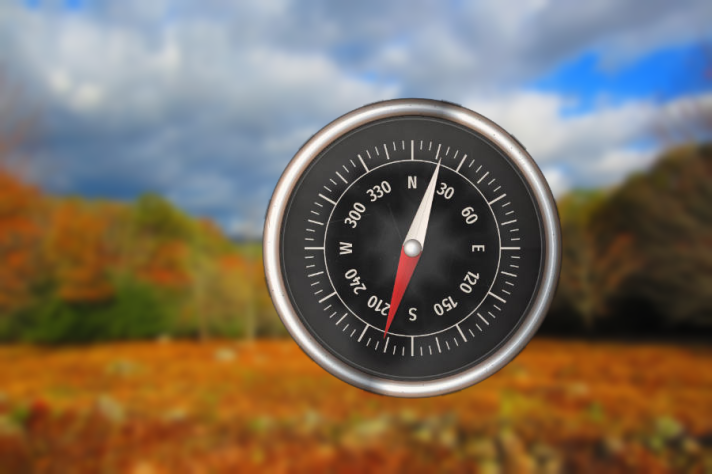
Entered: 197.5 °
